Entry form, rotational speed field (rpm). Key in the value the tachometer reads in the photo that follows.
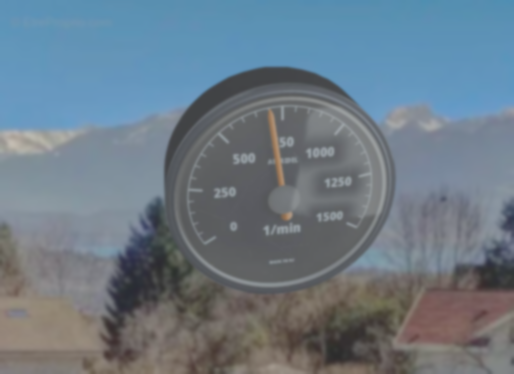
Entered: 700 rpm
